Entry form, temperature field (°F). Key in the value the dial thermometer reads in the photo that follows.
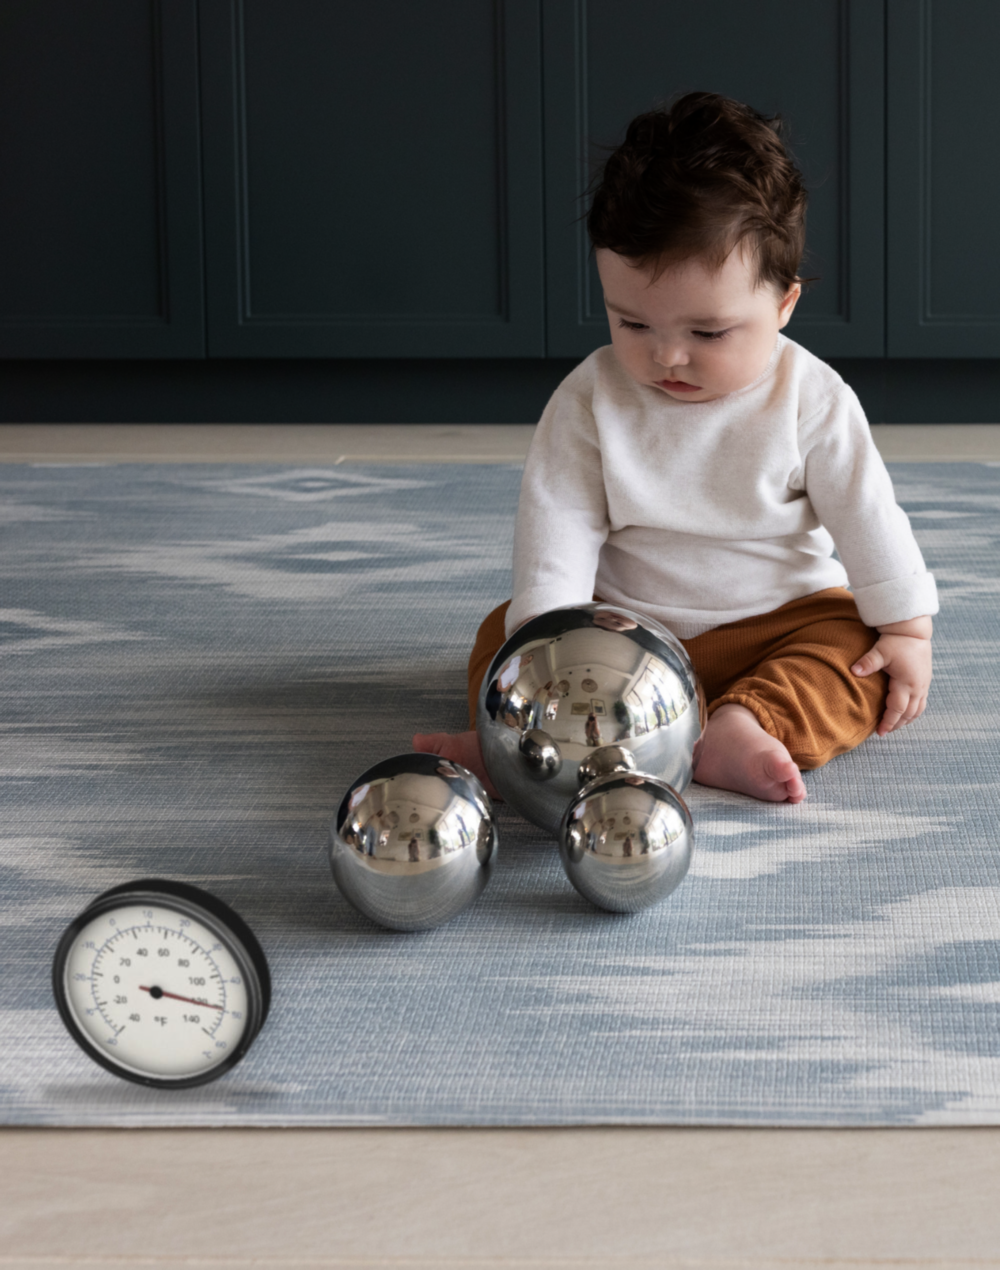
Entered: 120 °F
